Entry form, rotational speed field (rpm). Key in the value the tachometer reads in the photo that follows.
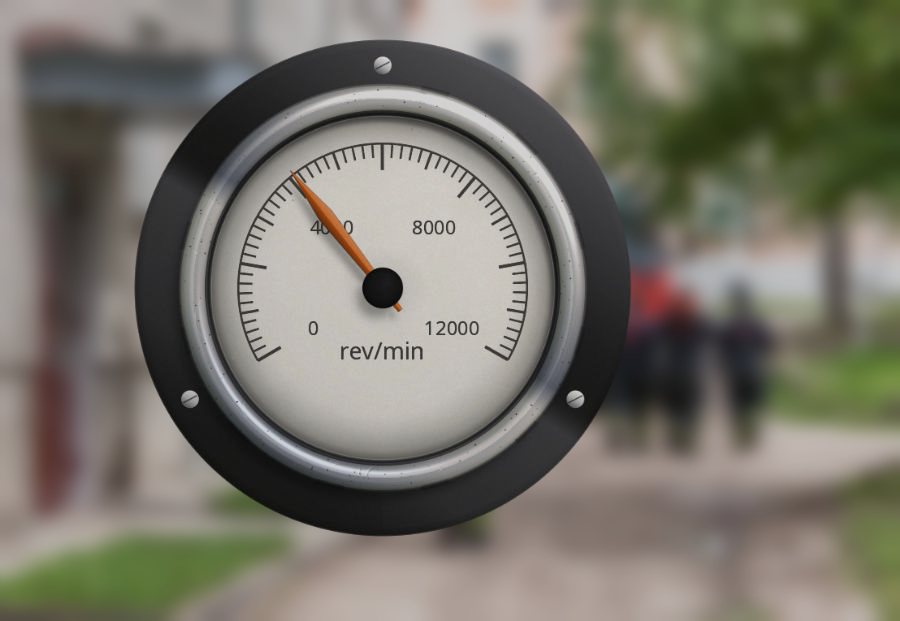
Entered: 4100 rpm
